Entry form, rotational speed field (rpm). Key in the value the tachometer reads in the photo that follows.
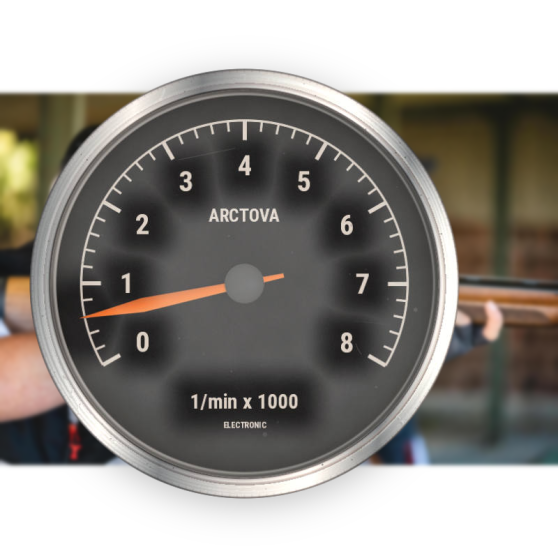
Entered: 600 rpm
